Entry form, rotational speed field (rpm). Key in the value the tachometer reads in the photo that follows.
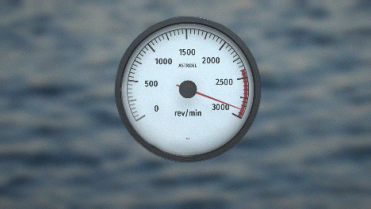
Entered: 2900 rpm
